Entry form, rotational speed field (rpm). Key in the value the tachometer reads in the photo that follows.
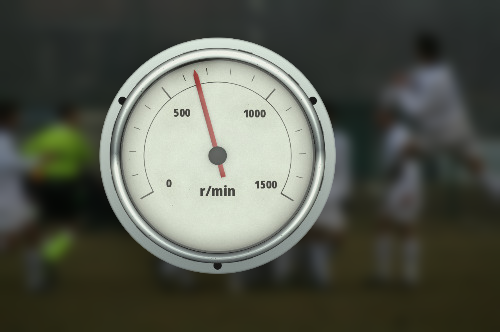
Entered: 650 rpm
